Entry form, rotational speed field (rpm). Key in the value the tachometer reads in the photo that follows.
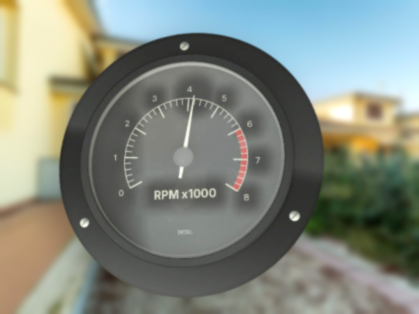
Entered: 4200 rpm
